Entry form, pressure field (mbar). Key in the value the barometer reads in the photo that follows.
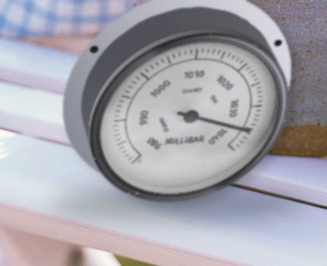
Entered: 1035 mbar
